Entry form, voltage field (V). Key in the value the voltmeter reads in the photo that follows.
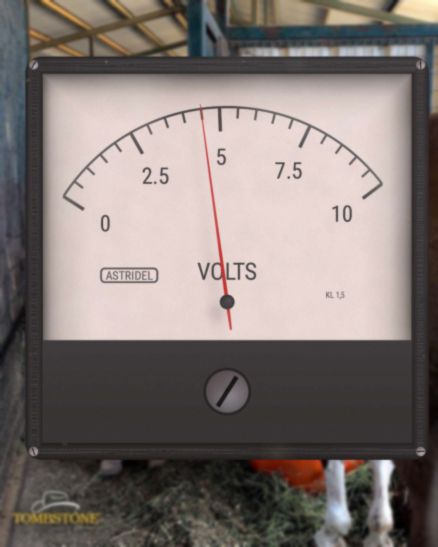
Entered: 4.5 V
